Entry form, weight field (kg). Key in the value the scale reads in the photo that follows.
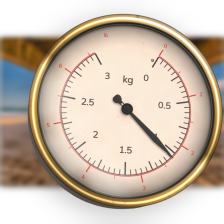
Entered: 1.05 kg
